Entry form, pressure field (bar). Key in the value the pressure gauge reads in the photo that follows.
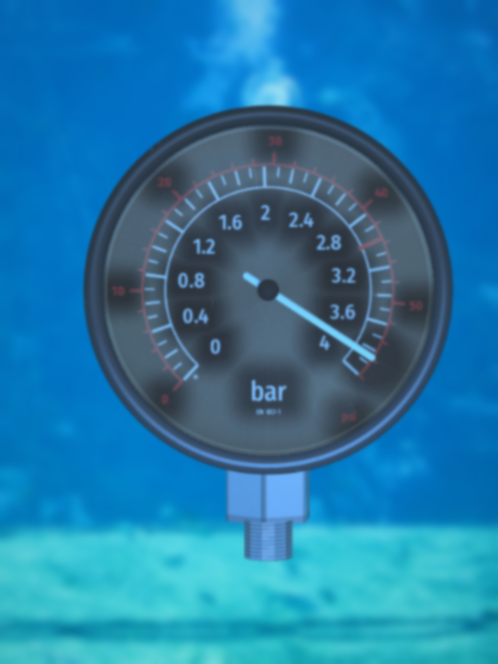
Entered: 3.85 bar
